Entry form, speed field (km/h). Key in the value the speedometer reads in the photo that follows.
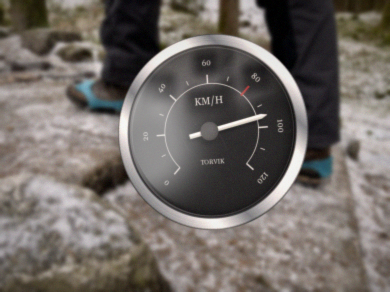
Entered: 95 km/h
